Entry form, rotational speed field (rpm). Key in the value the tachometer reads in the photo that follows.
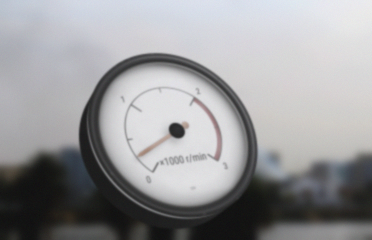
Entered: 250 rpm
